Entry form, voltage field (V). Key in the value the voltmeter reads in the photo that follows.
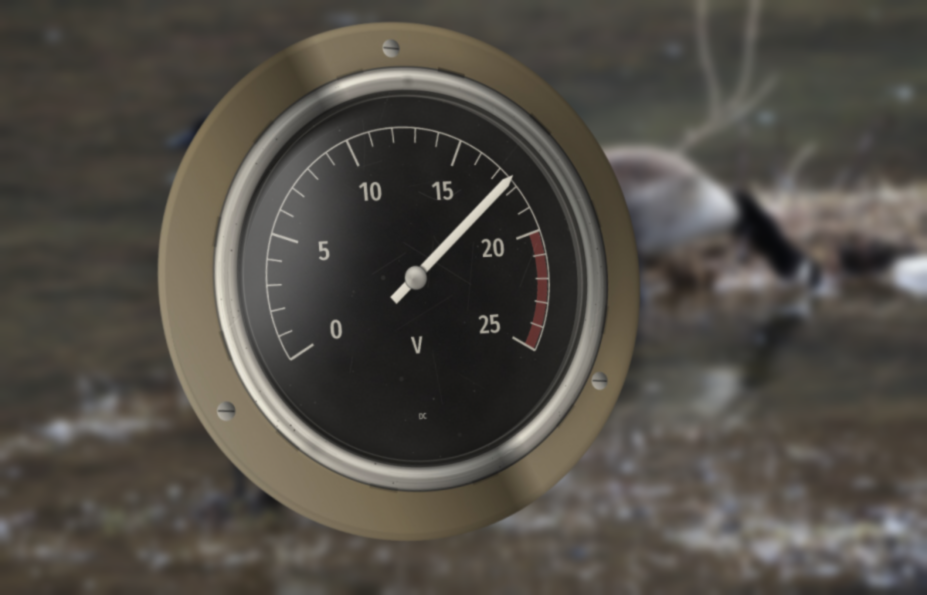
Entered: 17.5 V
